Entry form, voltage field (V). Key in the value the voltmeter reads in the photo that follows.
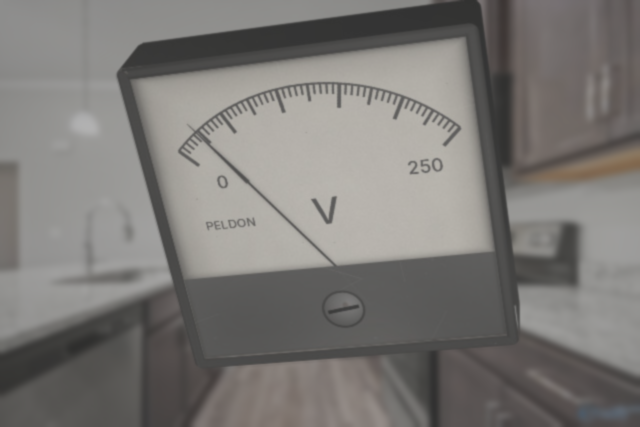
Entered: 25 V
